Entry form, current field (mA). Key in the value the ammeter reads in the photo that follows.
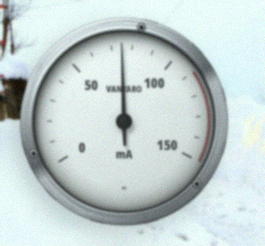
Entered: 75 mA
